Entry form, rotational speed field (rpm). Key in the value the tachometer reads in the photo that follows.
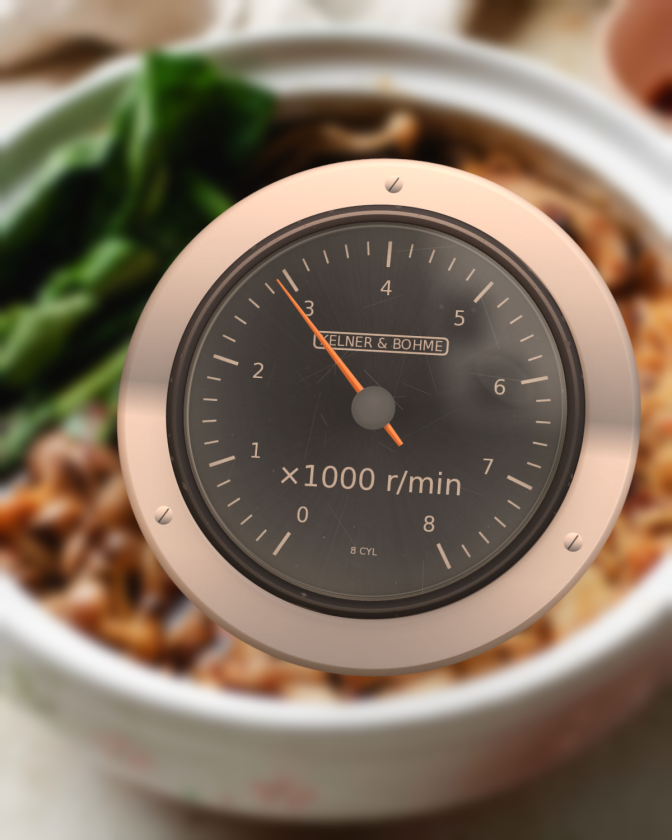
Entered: 2900 rpm
